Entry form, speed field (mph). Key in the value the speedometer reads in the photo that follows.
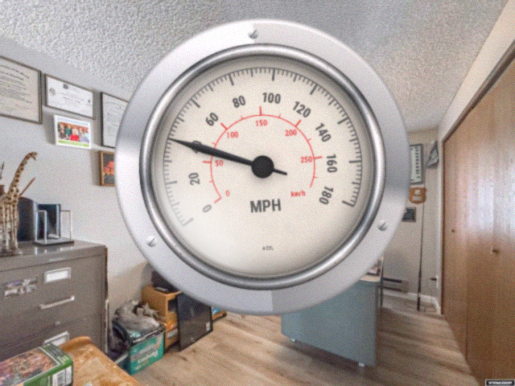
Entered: 40 mph
